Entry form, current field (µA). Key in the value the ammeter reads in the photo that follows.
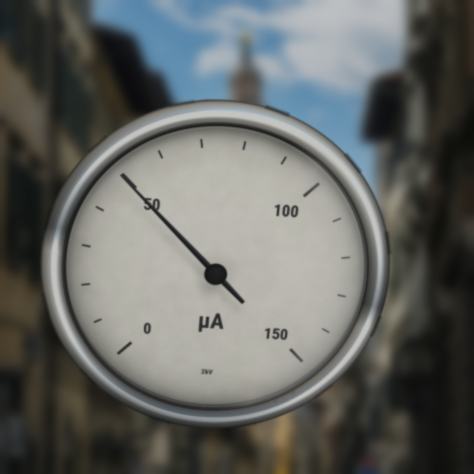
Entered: 50 µA
